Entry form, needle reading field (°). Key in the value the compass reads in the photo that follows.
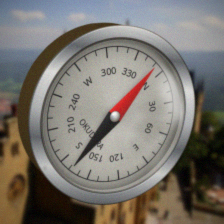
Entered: 350 °
